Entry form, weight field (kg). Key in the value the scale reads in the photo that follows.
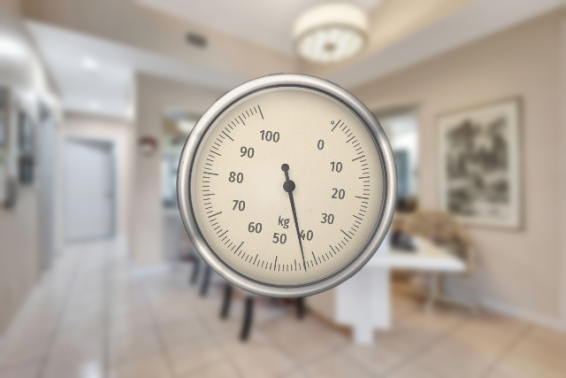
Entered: 43 kg
